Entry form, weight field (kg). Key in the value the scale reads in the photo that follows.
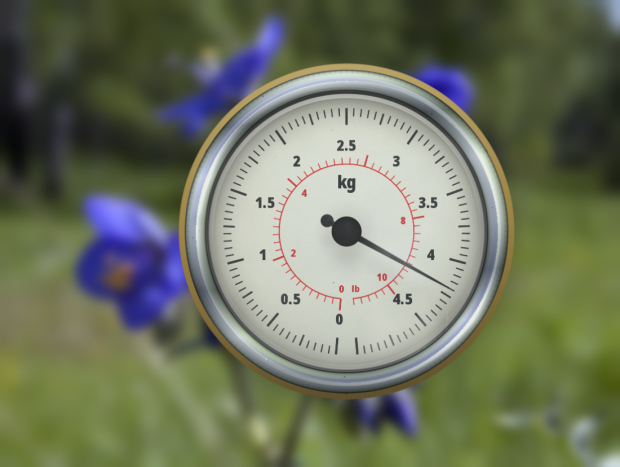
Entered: 4.2 kg
